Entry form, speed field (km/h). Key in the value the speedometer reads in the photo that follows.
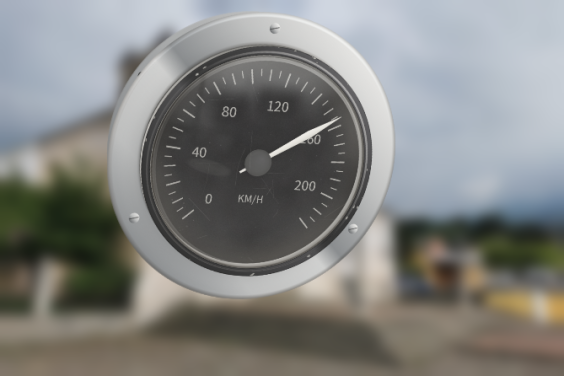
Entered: 155 km/h
